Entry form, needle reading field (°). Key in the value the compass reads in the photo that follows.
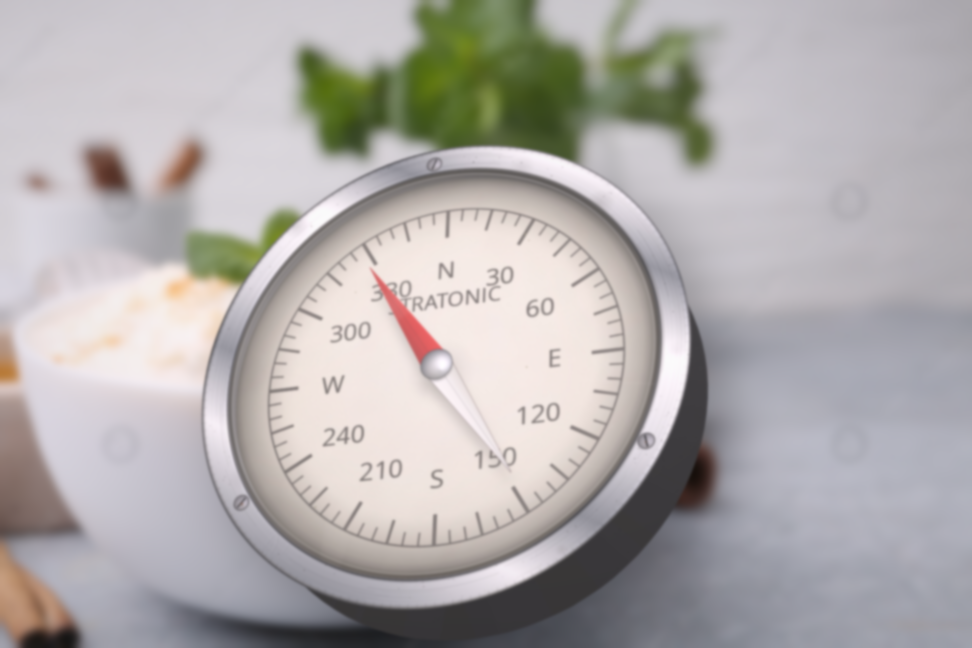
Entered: 327.5 °
